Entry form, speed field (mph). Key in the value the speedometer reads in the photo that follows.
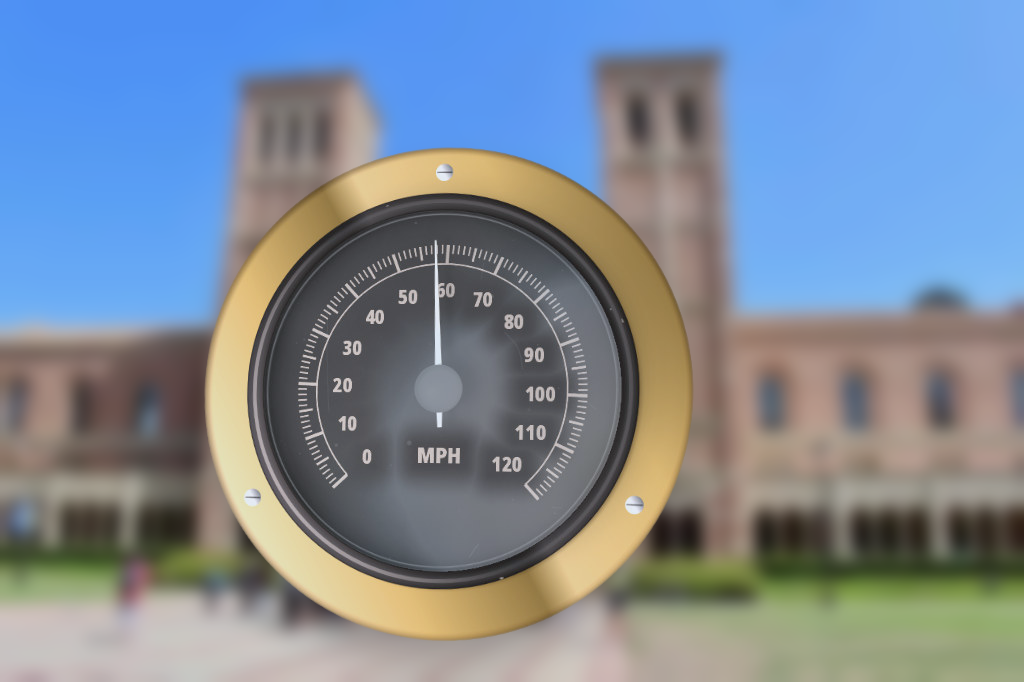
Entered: 58 mph
